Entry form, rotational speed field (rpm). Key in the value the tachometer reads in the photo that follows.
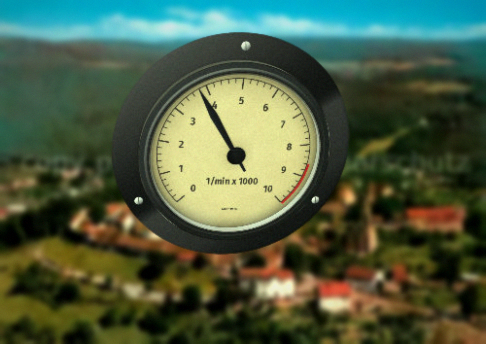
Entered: 3800 rpm
